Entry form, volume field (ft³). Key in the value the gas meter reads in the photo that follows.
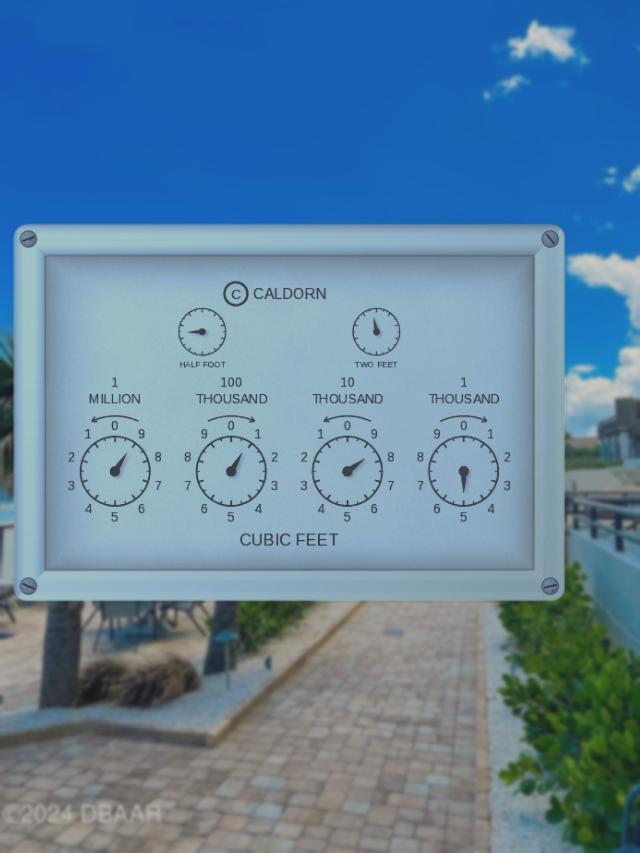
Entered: 908500 ft³
